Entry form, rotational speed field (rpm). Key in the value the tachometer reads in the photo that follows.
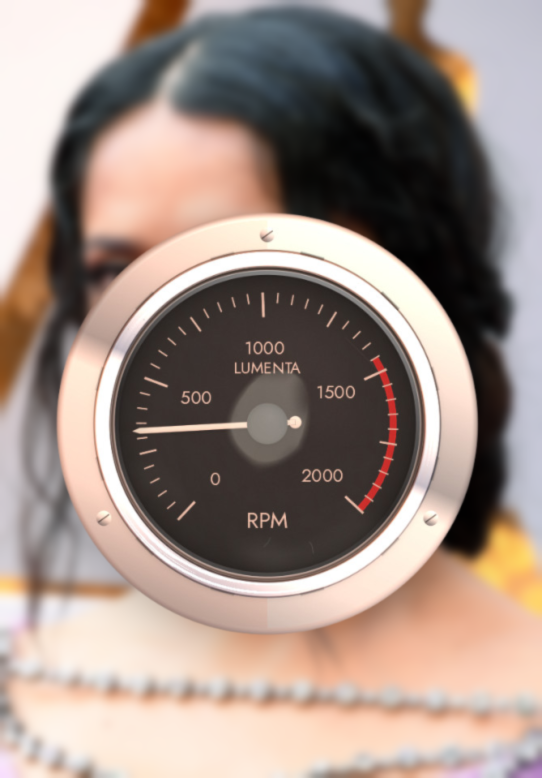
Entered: 325 rpm
